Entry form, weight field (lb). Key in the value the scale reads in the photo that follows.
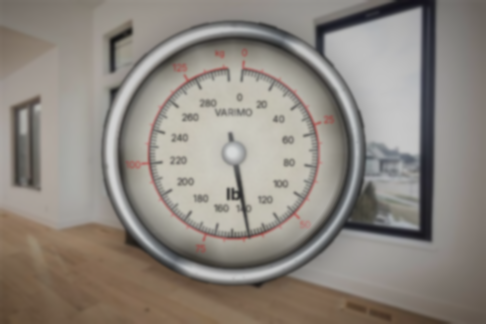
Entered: 140 lb
